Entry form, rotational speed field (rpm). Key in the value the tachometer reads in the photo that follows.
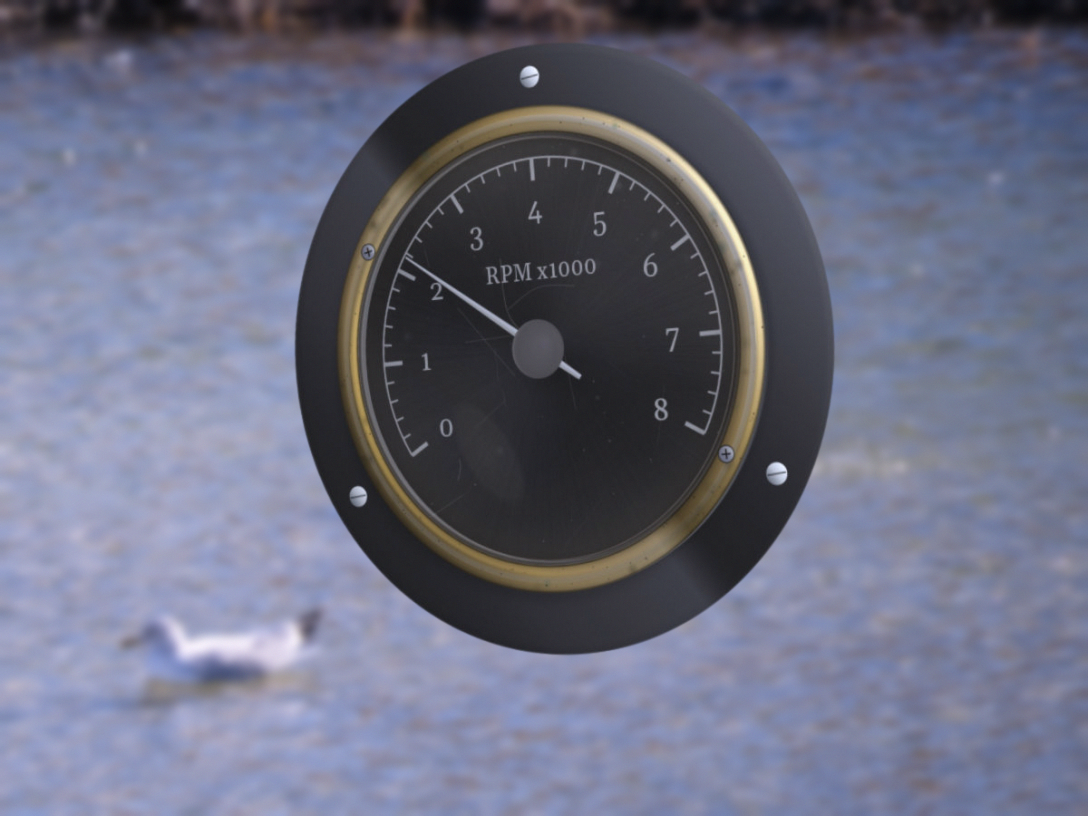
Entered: 2200 rpm
